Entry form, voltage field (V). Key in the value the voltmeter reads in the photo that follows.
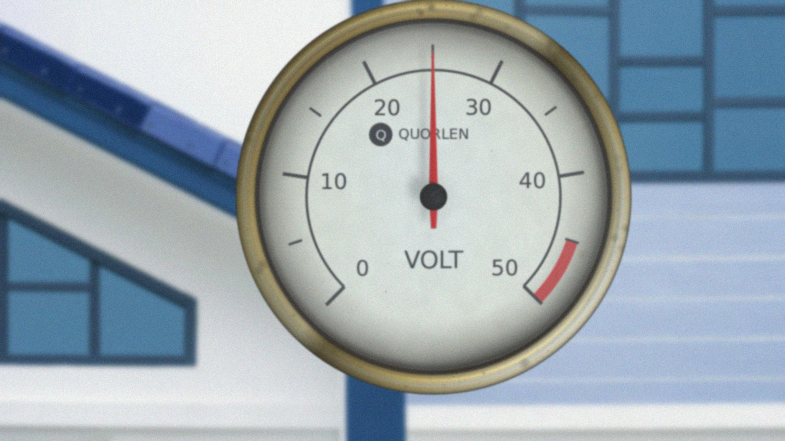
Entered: 25 V
